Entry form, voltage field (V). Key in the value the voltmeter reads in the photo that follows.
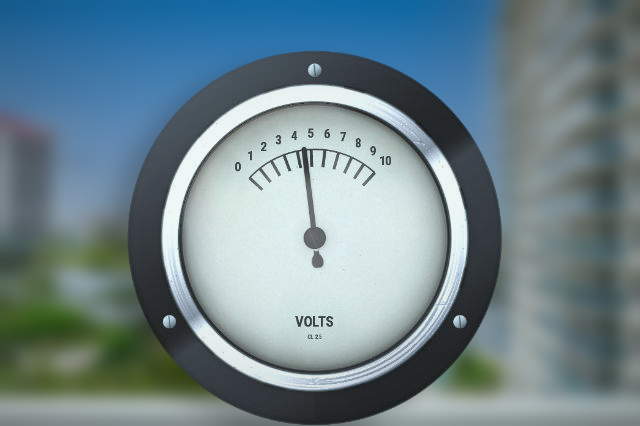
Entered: 4.5 V
